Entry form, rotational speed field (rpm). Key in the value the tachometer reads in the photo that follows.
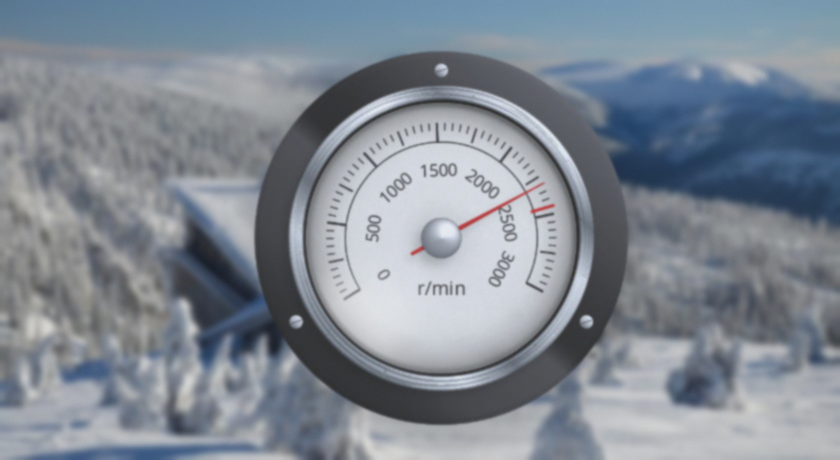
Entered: 2300 rpm
